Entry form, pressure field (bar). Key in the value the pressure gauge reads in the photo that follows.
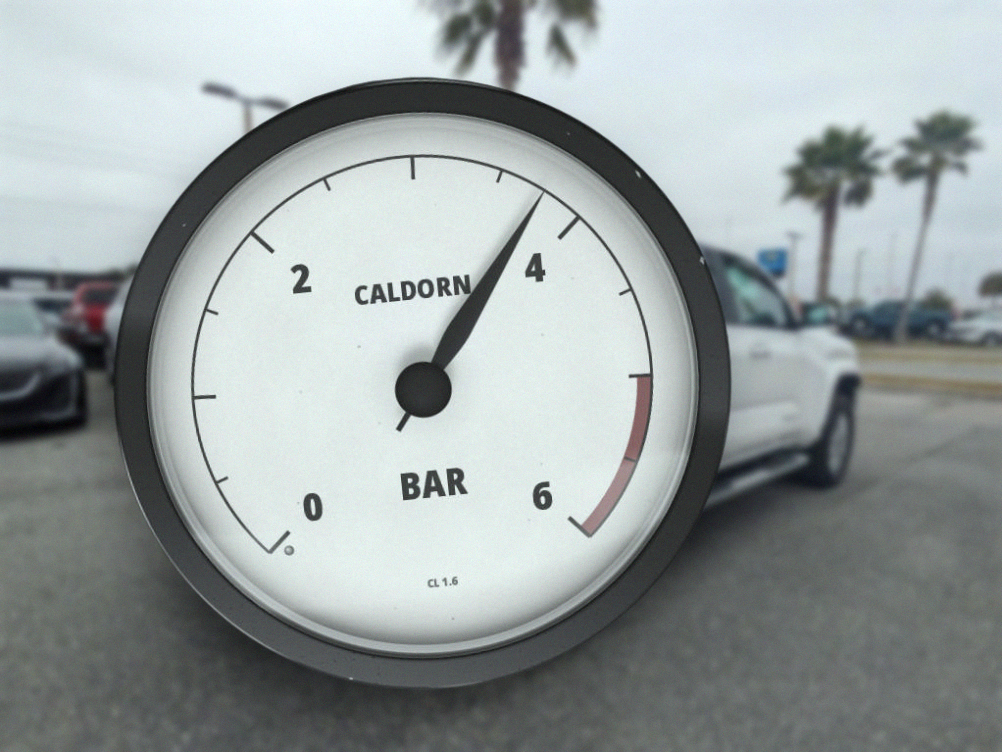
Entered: 3.75 bar
